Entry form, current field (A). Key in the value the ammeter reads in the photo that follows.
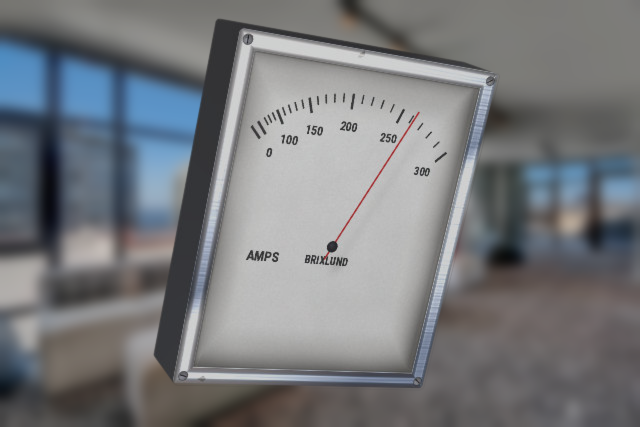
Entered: 260 A
